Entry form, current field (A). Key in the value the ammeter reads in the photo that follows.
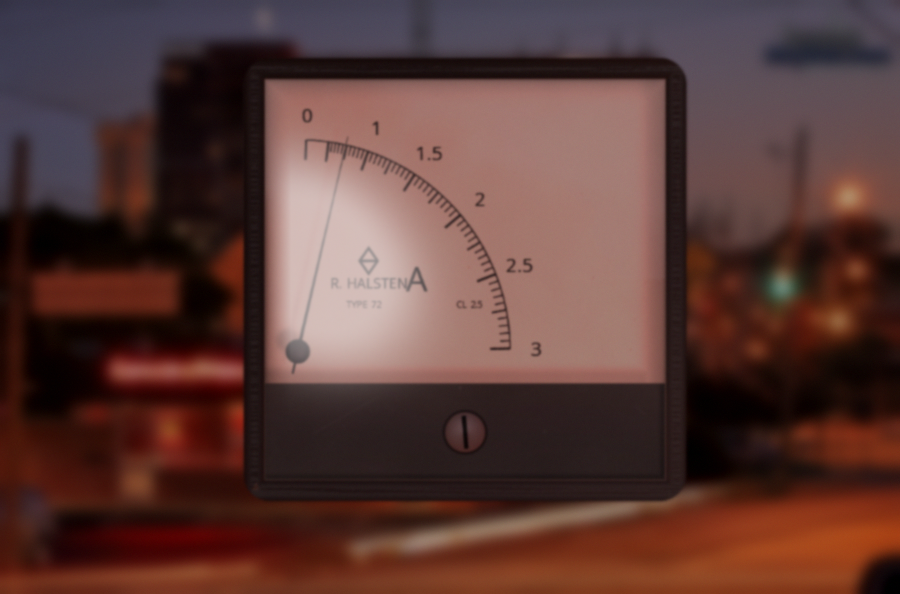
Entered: 0.75 A
